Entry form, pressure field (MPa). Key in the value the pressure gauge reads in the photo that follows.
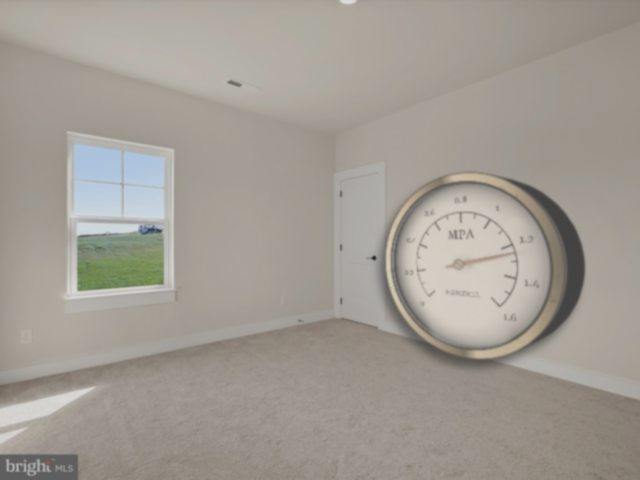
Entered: 1.25 MPa
